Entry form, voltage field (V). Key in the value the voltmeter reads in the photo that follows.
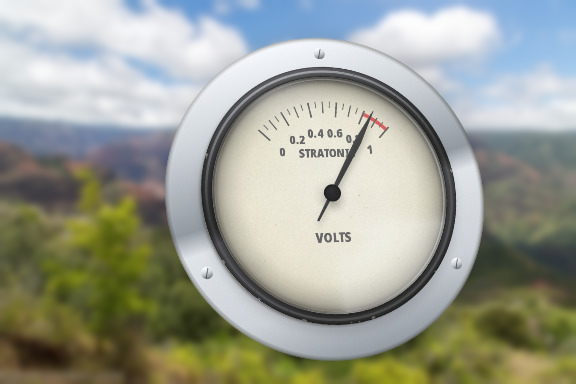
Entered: 0.85 V
